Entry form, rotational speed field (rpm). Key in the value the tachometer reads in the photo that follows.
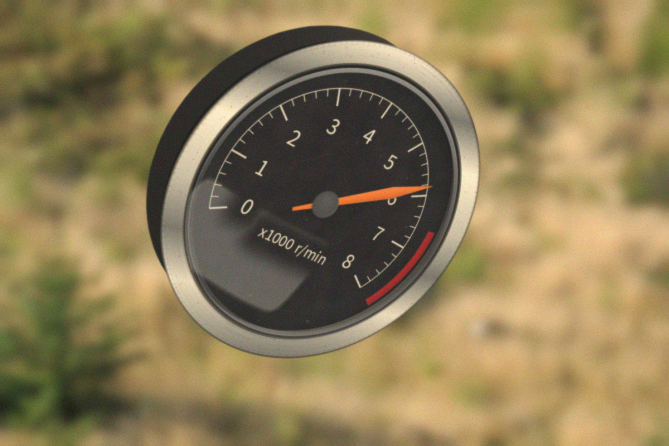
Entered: 5800 rpm
